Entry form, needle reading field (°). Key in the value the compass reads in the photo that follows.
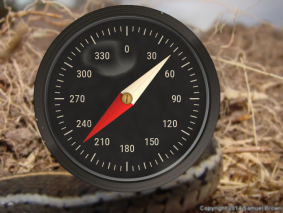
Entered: 225 °
